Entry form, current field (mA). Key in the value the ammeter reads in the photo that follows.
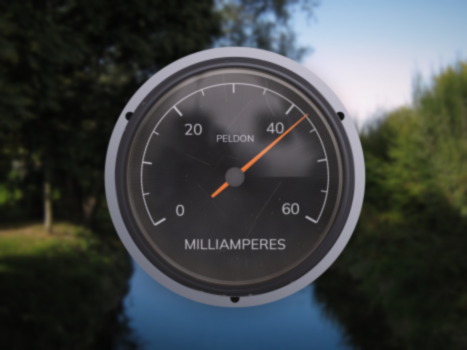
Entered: 42.5 mA
